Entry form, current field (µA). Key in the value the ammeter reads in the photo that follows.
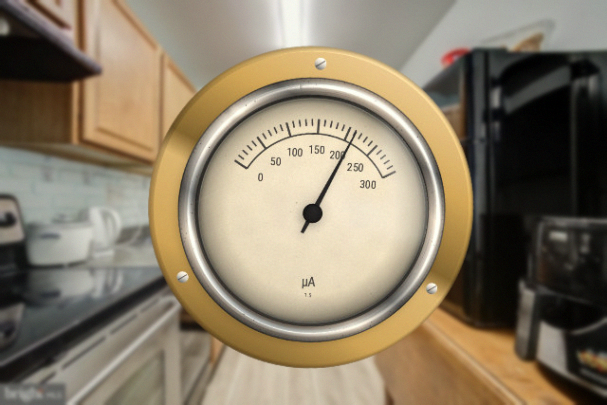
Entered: 210 µA
